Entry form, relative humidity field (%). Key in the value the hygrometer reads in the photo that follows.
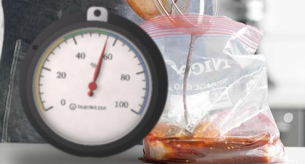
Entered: 56 %
